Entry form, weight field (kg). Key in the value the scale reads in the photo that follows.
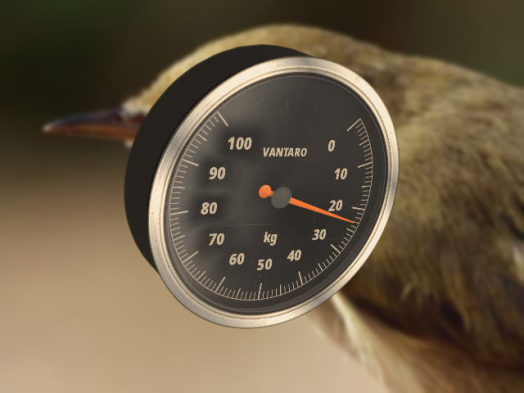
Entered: 23 kg
